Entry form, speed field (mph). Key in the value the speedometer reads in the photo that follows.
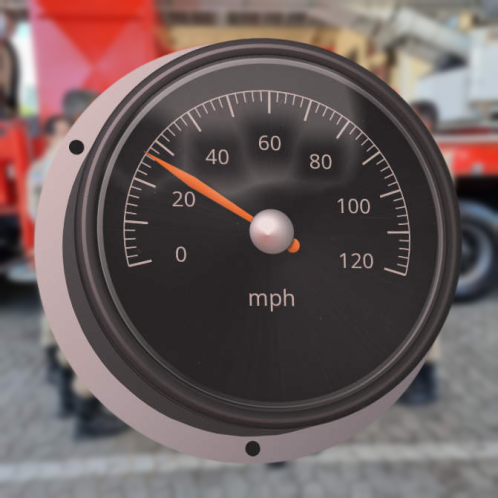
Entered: 26 mph
